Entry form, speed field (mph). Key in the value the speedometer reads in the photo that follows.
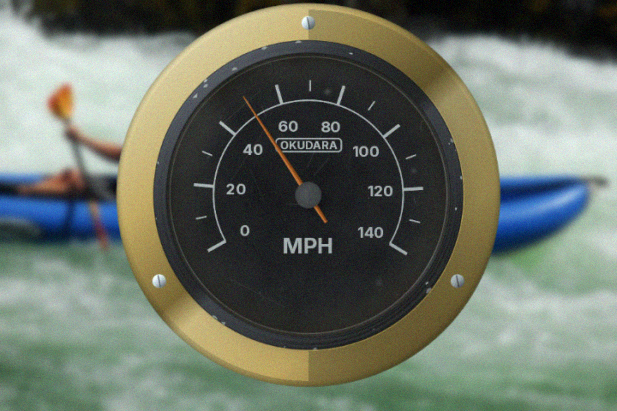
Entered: 50 mph
